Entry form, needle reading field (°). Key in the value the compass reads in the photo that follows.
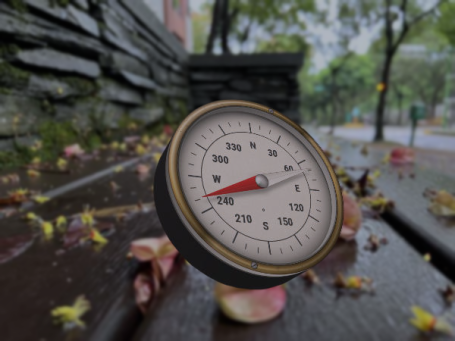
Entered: 250 °
